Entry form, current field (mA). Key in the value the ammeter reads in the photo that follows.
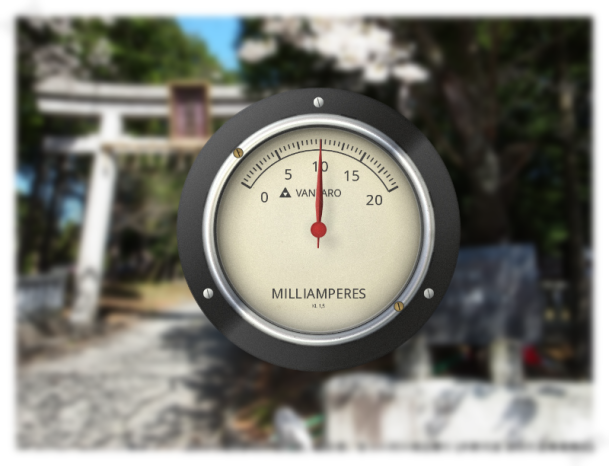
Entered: 10 mA
